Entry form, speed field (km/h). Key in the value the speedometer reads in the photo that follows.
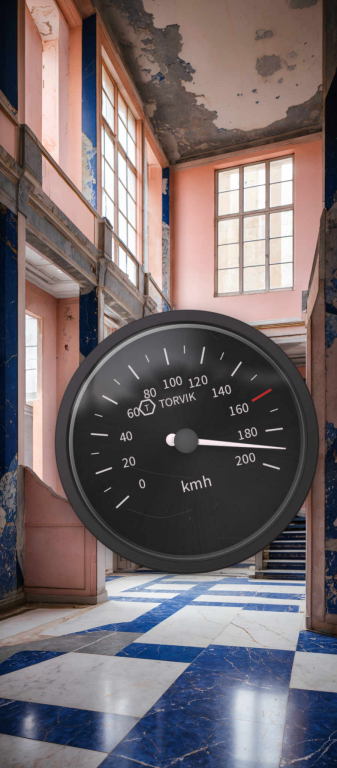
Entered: 190 km/h
